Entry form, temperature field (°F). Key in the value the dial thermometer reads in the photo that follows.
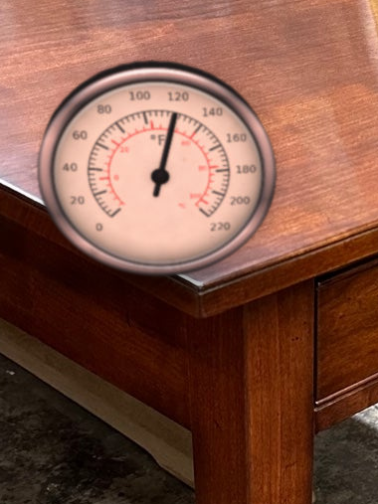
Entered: 120 °F
